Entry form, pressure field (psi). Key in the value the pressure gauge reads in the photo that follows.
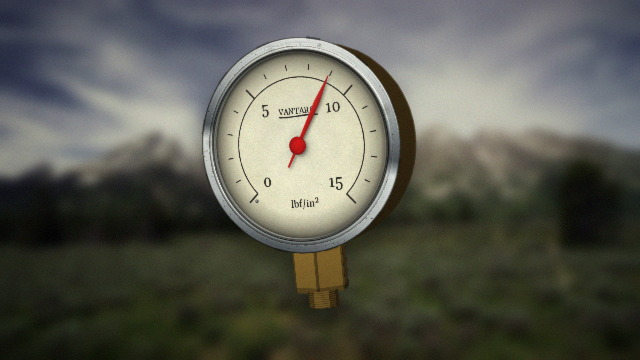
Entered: 9 psi
